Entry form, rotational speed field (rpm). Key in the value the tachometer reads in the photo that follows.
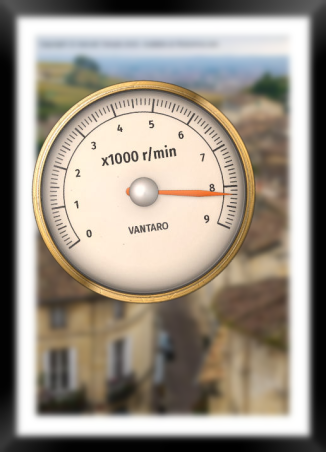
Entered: 8200 rpm
